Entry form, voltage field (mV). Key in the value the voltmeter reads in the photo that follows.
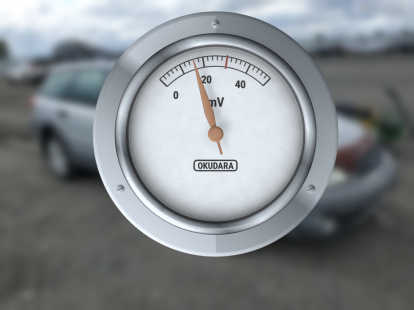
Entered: 16 mV
